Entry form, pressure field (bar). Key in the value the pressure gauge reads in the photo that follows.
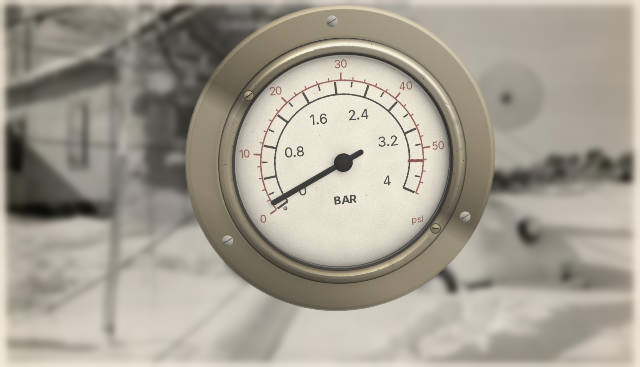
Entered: 0.1 bar
